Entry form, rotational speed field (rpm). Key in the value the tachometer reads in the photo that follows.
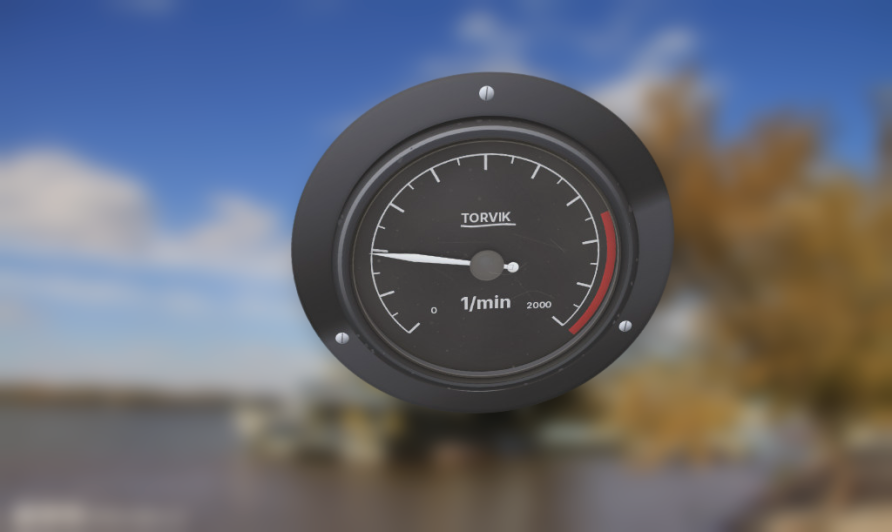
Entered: 400 rpm
